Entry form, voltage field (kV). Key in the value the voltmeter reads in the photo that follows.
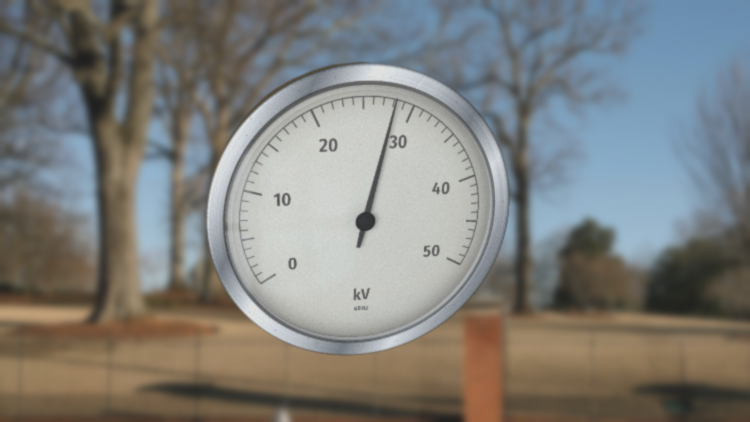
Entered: 28 kV
